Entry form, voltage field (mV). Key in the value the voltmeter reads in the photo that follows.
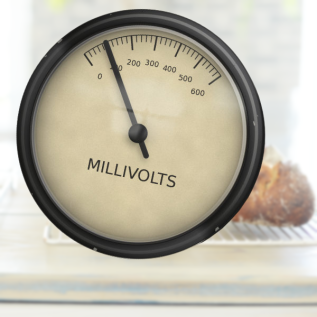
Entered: 100 mV
